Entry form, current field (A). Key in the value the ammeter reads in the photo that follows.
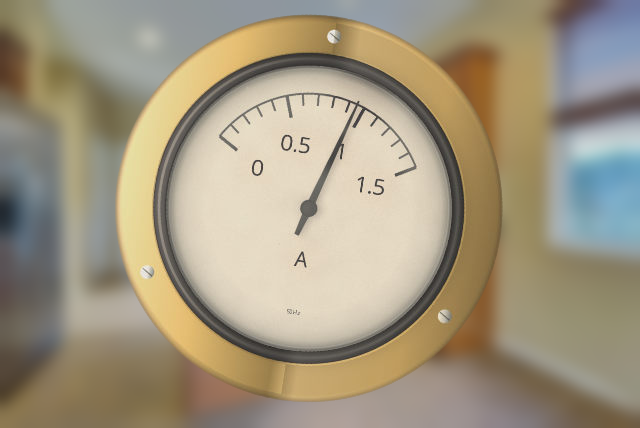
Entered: 0.95 A
